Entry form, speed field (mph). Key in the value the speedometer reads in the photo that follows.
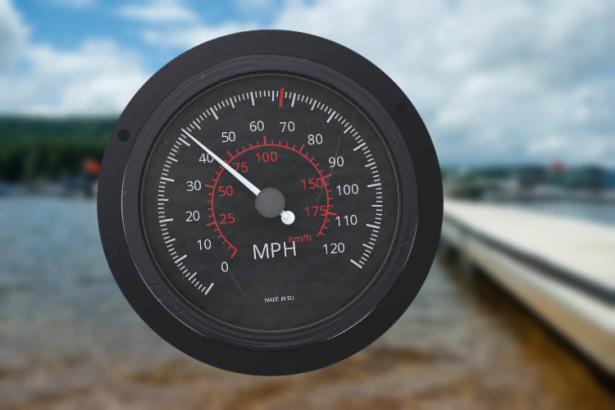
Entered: 42 mph
